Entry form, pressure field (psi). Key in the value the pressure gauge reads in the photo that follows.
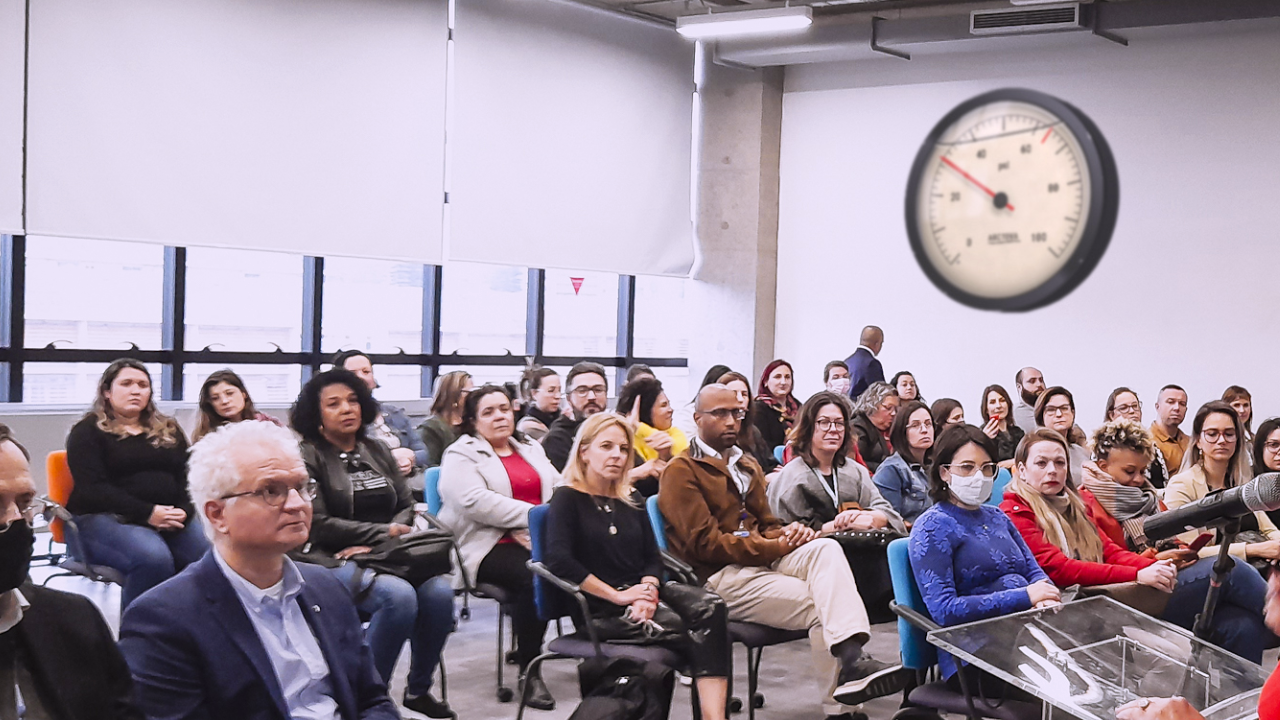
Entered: 30 psi
